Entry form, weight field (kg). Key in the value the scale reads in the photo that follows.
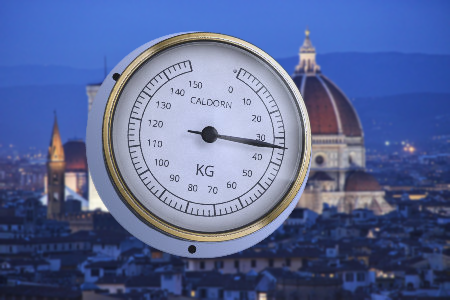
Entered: 34 kg
